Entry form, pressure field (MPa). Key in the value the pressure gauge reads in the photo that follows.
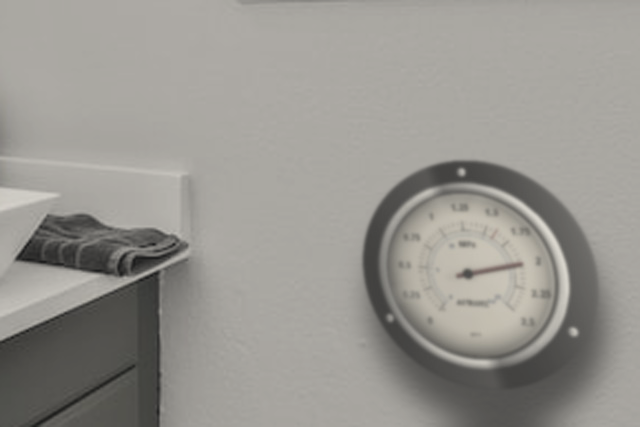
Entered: 2 MPa
